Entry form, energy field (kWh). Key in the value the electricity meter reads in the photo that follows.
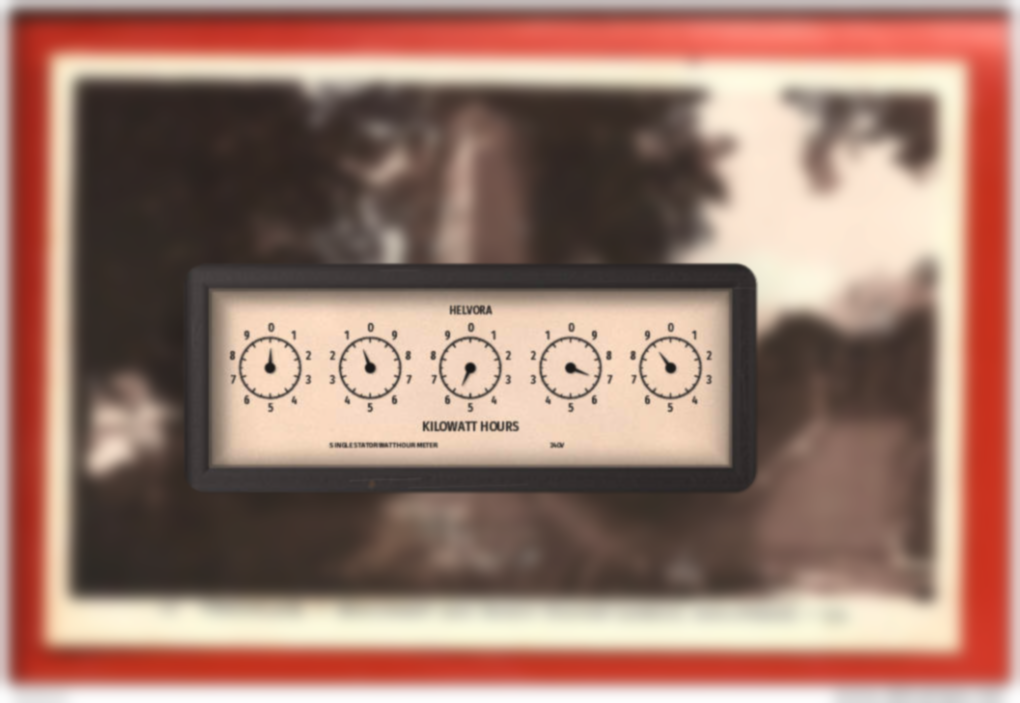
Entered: 569 kWh
